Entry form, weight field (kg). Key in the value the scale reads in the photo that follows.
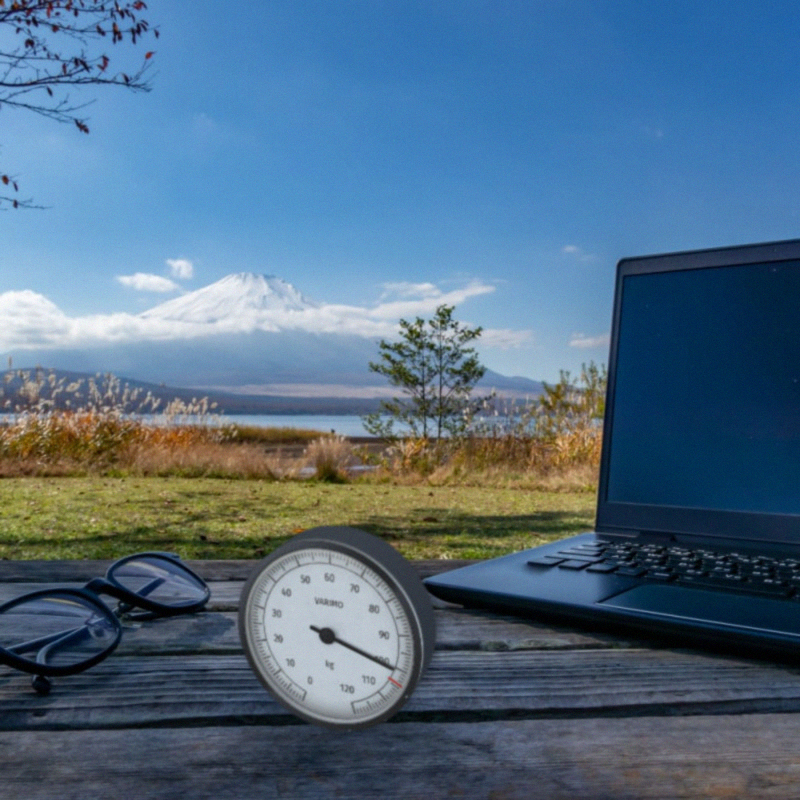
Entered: 100 kg
